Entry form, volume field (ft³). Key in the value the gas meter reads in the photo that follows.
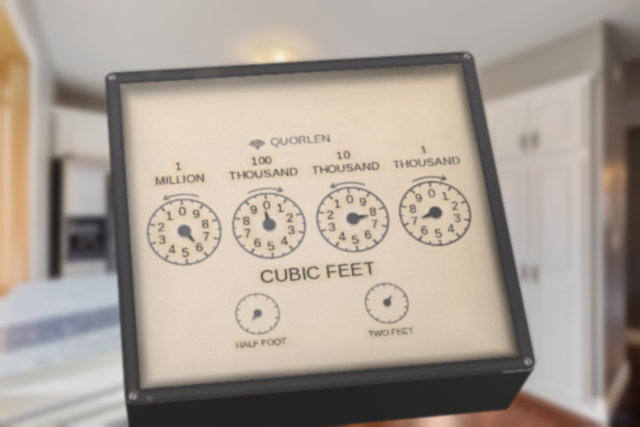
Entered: 597700 ft³
